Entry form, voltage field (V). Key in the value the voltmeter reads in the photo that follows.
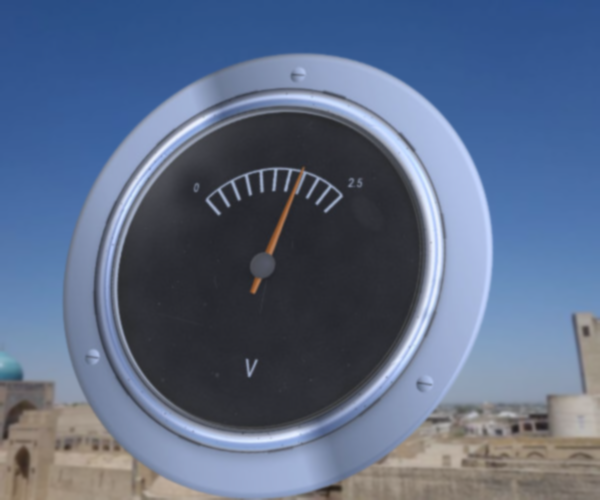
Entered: 1.75 V
